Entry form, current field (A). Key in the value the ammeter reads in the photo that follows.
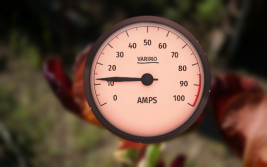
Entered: 12.5 A
